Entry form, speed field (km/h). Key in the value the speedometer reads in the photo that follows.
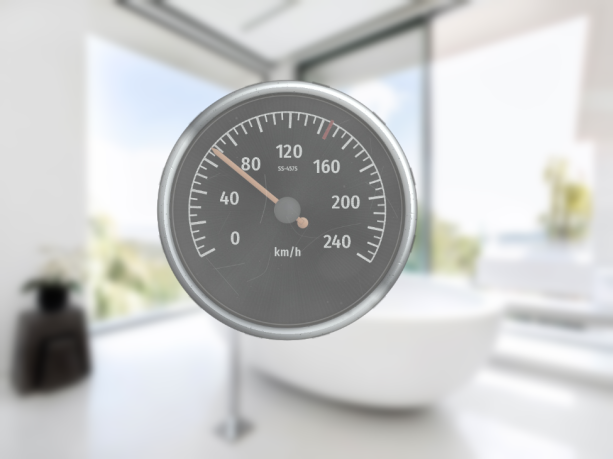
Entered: 67.5 km/h
